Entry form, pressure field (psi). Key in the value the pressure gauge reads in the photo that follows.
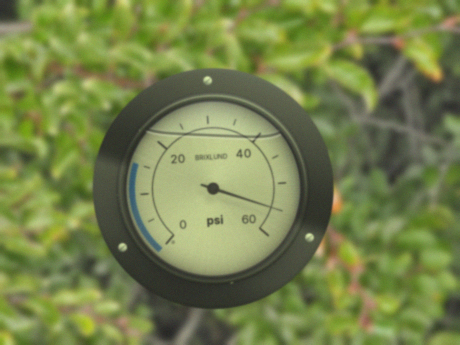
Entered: 55 psi
